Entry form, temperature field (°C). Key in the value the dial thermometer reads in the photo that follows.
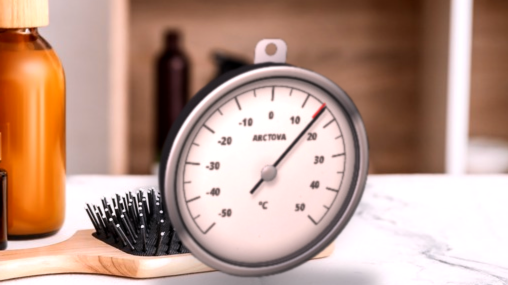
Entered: 15 °C
